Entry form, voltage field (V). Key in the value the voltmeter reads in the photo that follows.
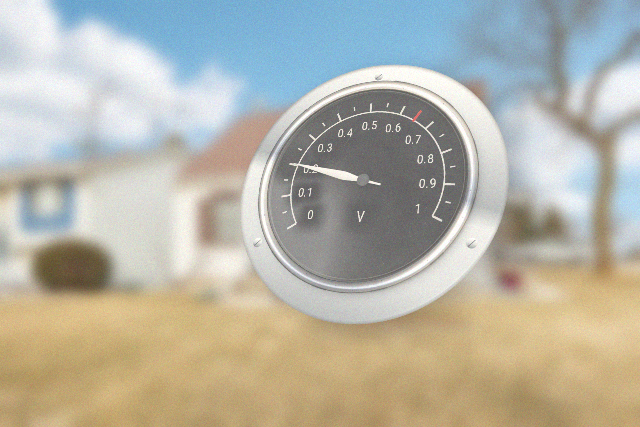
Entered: 0.2 V
